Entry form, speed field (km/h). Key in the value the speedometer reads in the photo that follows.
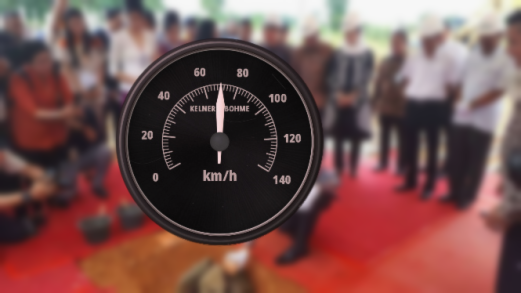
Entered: 70 km/h
